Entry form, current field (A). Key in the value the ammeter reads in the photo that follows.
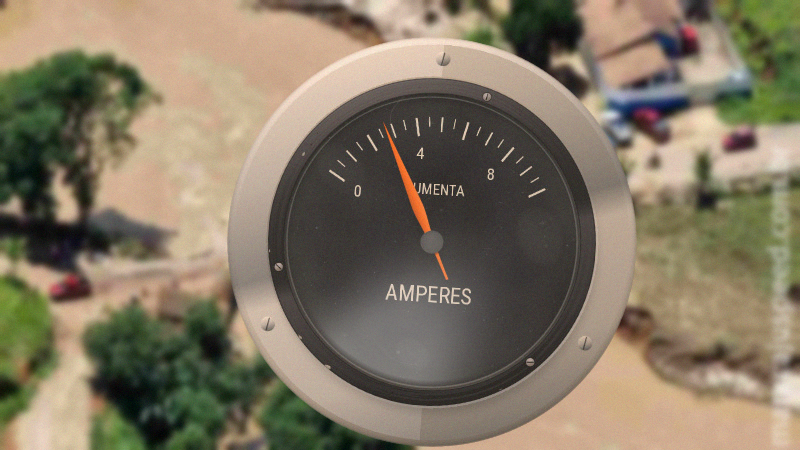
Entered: 2.75 A
